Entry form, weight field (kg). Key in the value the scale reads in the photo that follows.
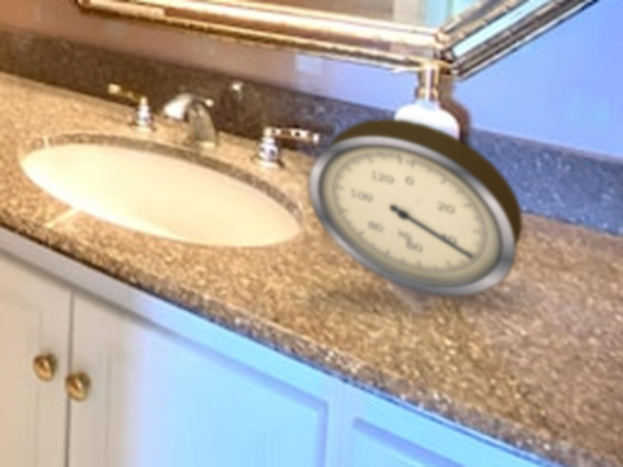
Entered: 40 kg
